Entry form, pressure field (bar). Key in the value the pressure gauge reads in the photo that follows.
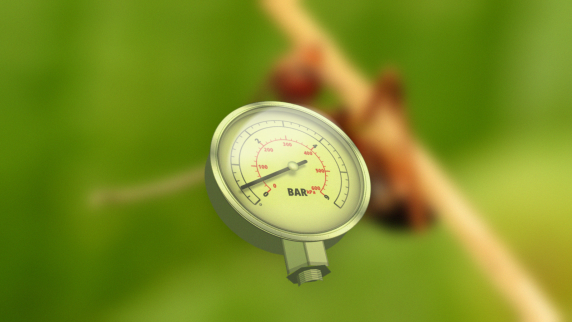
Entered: 0.4 bar
